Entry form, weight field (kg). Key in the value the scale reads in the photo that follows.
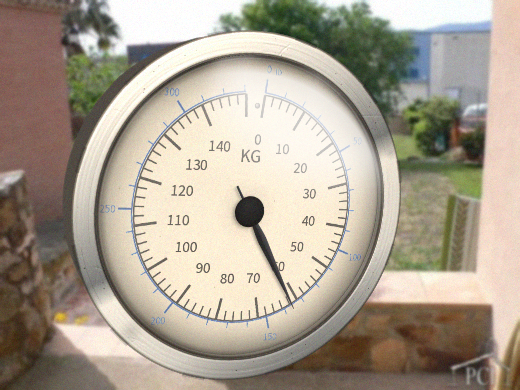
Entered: 62 kg
